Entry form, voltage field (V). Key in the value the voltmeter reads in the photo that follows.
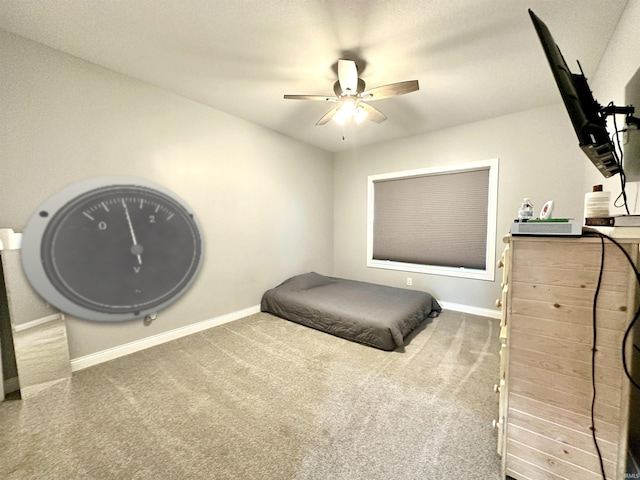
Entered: 1 V
